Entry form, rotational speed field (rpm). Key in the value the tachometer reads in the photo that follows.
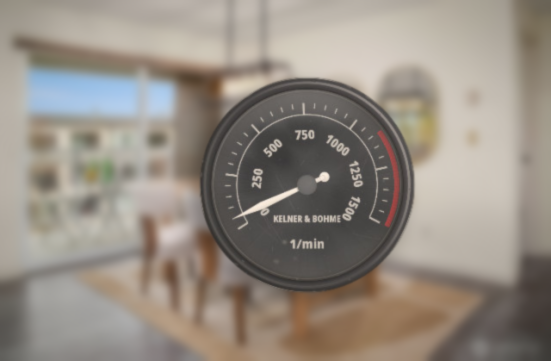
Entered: 50 rpm
